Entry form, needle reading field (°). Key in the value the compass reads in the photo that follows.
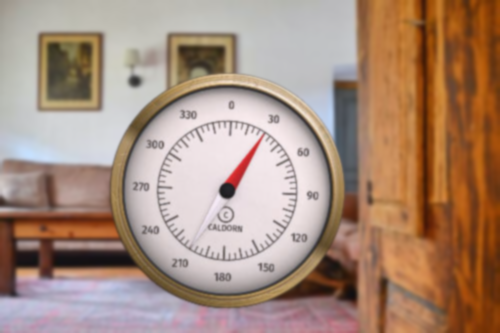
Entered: 30 °
